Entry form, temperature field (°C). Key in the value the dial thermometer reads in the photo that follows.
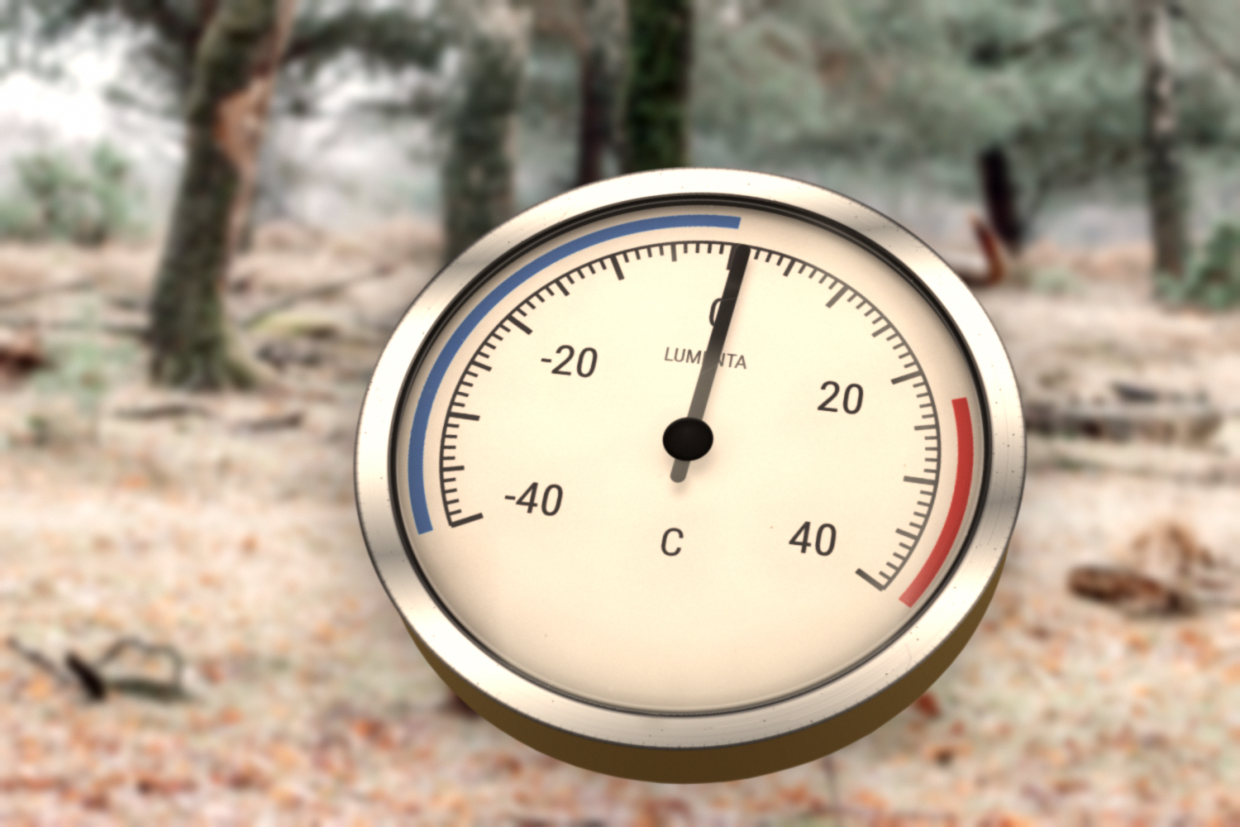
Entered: 1 °C
